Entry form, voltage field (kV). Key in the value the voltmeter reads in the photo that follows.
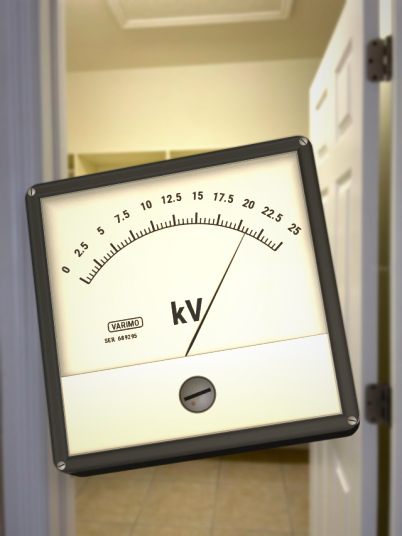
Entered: 21 kV
